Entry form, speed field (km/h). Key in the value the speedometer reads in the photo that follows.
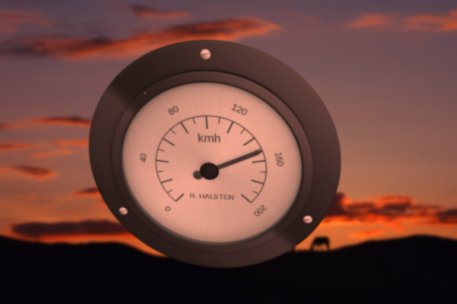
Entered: 150 km/h
